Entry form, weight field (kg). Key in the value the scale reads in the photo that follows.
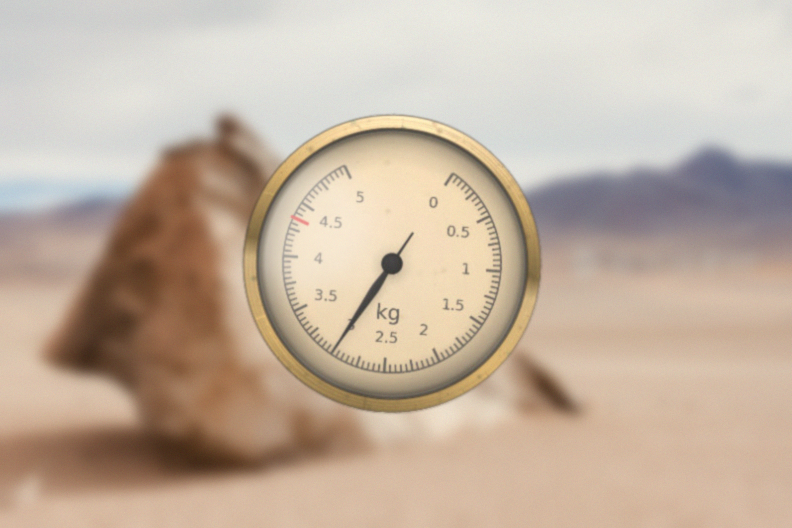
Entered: 3 kg
